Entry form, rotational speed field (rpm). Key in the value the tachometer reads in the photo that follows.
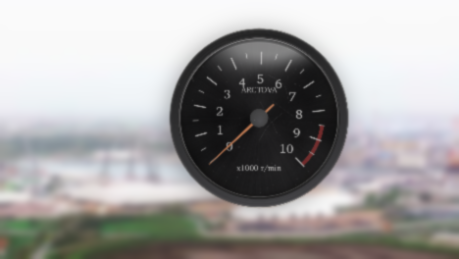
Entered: 0 rpm
